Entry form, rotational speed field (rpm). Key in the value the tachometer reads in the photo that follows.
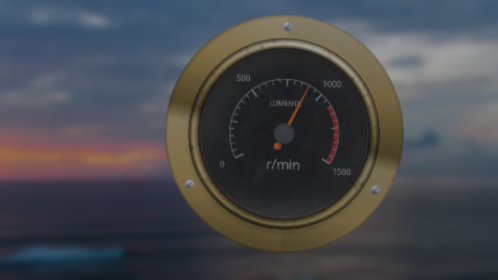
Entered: 900 rpm
